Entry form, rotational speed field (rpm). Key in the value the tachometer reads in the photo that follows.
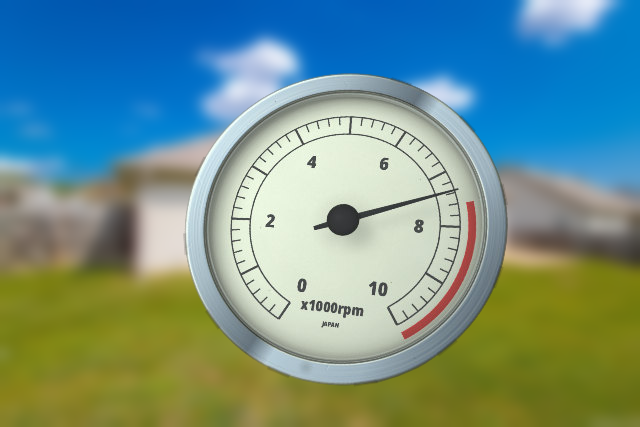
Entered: 7400 rpm
